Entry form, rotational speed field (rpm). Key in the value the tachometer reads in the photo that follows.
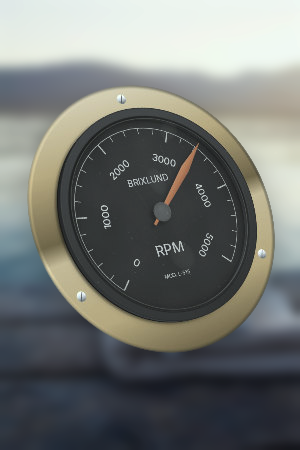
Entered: 3400 rpm
